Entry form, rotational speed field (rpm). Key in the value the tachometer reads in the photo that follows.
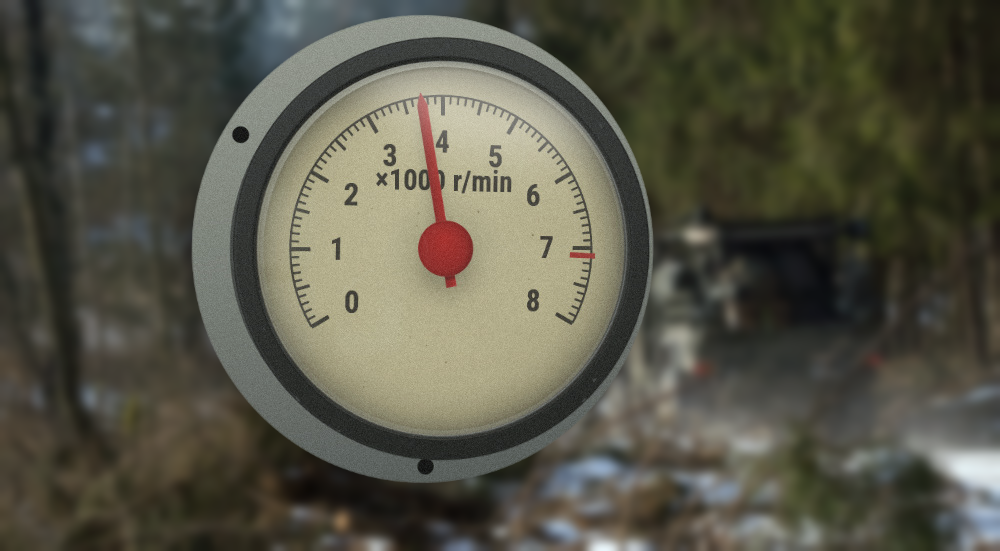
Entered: 3700 rpm
